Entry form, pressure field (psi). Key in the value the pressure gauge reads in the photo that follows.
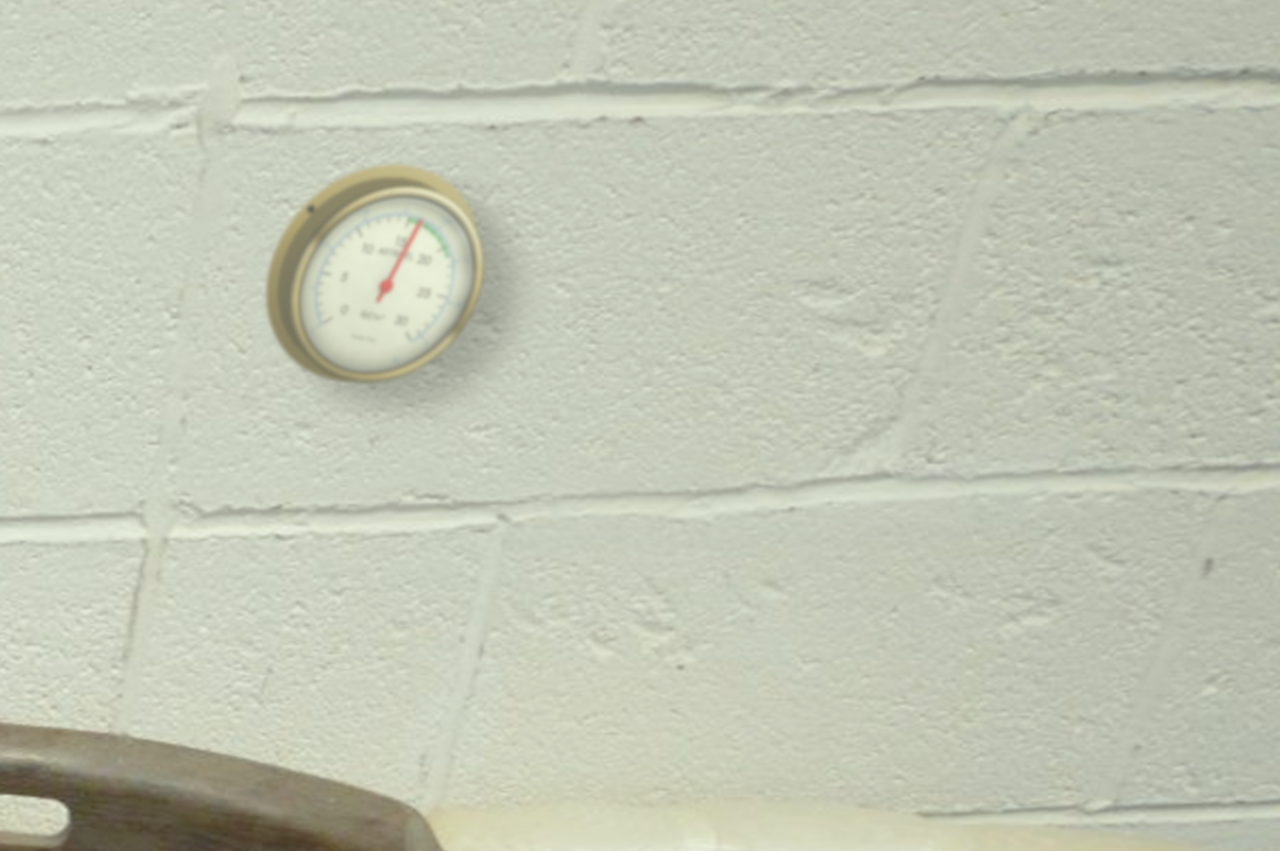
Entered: 16 psi
